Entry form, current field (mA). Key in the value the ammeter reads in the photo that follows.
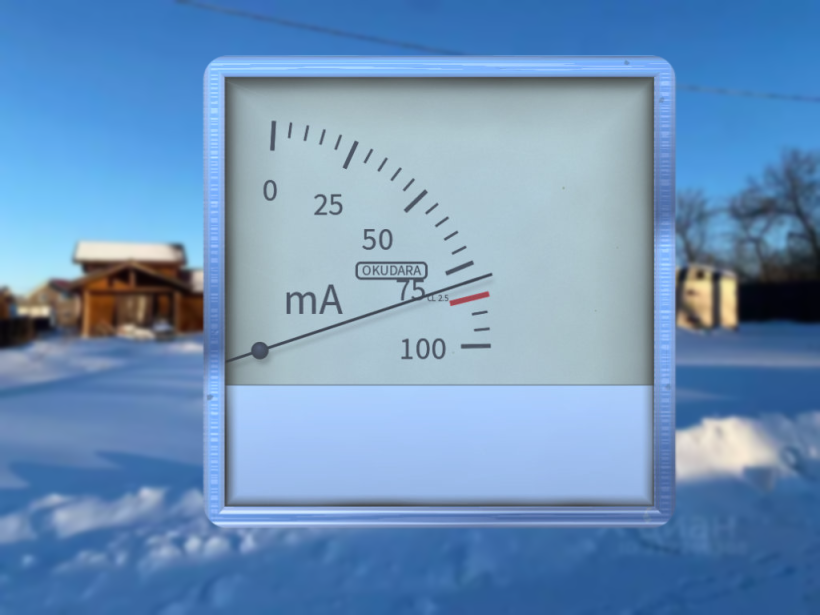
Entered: 80 mA
